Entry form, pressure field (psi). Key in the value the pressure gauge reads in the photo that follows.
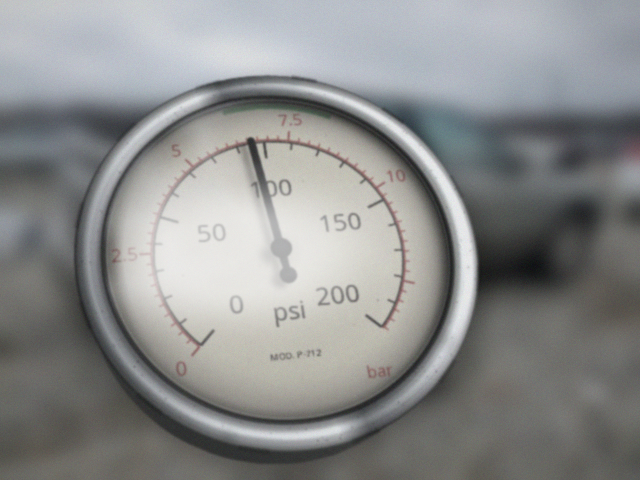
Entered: 95 psi
